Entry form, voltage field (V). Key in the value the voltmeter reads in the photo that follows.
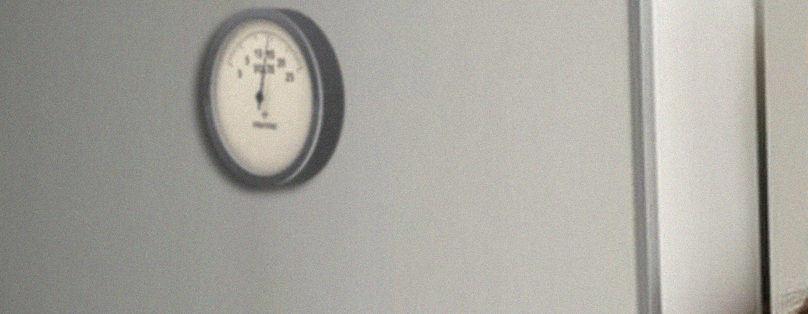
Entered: 15 V
